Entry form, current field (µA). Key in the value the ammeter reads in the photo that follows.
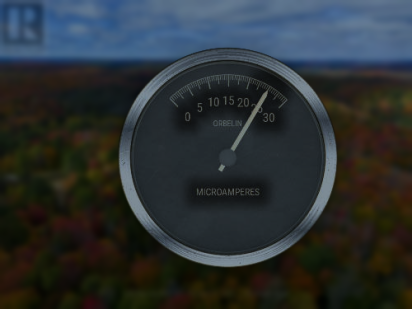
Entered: 25 µA
